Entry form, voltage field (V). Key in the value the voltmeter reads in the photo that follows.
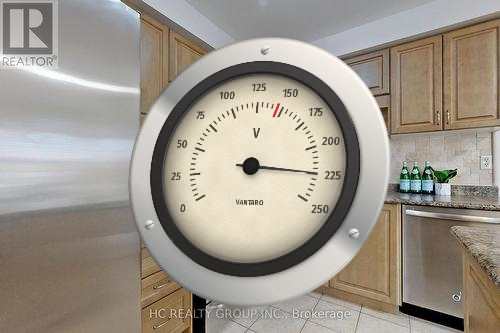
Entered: 225 V
